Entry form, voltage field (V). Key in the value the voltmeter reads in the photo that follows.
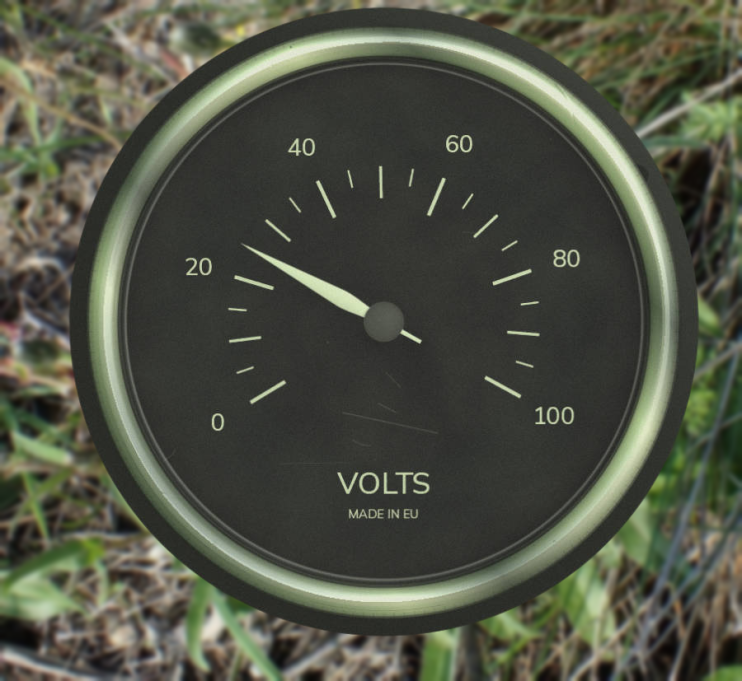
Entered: 25 V
